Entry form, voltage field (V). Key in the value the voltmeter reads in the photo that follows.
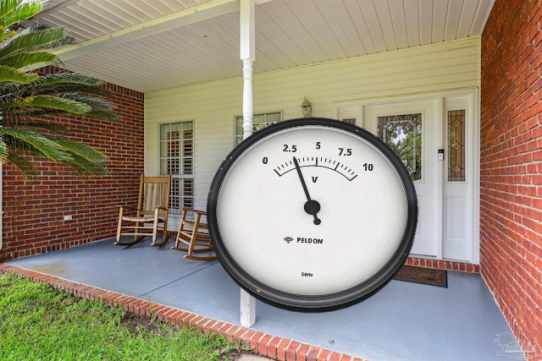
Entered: 2.5 V
